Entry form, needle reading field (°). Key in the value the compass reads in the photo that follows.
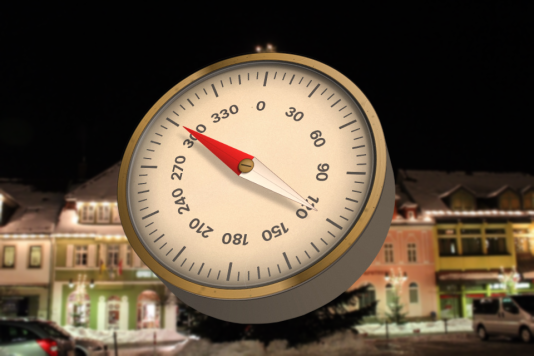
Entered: 300 °
